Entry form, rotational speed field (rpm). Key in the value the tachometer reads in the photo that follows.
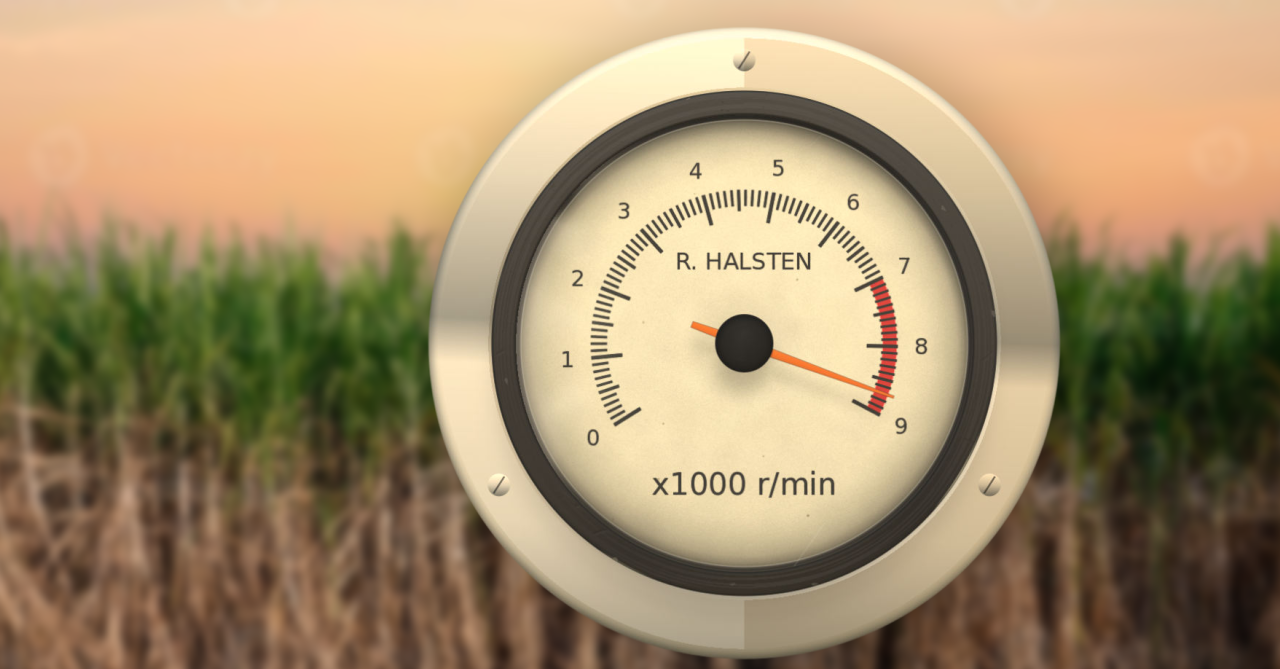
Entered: 8700 rpm
